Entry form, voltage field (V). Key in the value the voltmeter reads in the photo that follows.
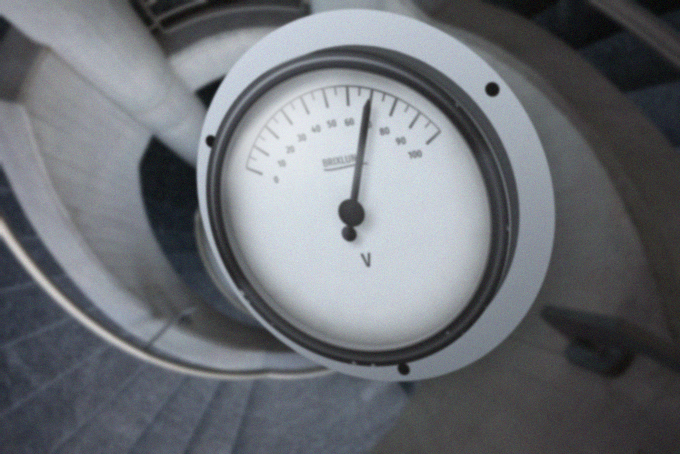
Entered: 70 V
